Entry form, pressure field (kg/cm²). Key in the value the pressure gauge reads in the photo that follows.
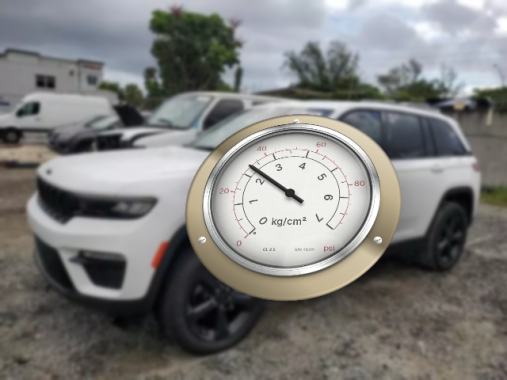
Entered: 2.25 kg/cm²
